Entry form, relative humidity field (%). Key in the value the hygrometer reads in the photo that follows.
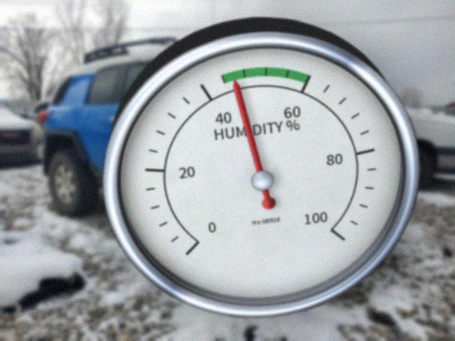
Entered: 46 %
